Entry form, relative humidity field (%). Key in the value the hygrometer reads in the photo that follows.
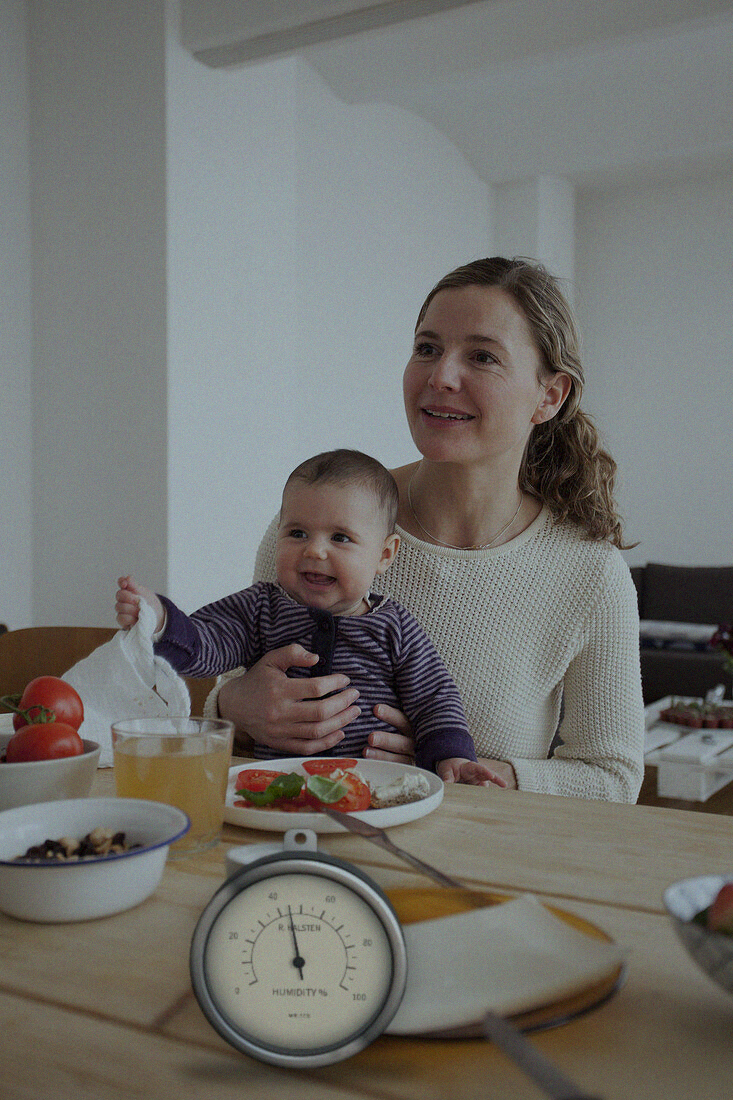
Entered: 45 %
